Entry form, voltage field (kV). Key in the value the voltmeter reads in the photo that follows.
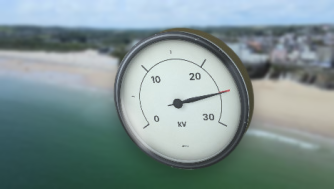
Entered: 25 kV
